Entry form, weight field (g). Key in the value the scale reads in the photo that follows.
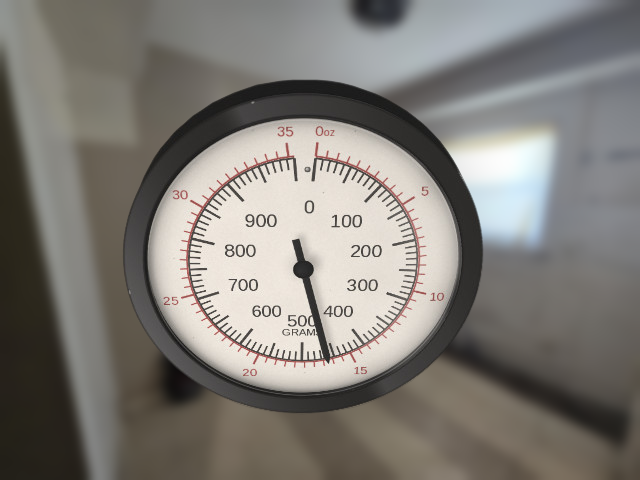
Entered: 460 g
